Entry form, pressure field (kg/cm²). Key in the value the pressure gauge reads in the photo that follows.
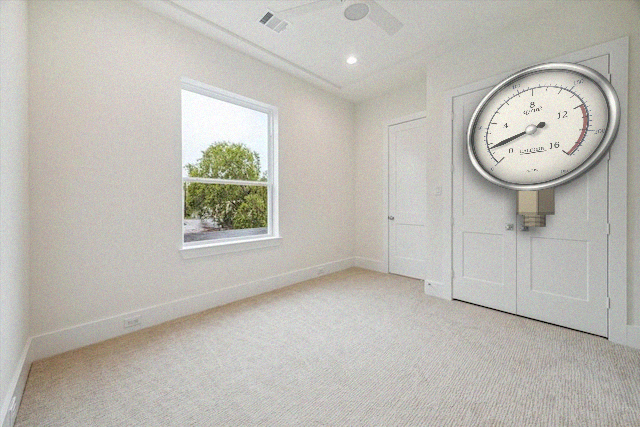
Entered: 1.5 kg/cm²
